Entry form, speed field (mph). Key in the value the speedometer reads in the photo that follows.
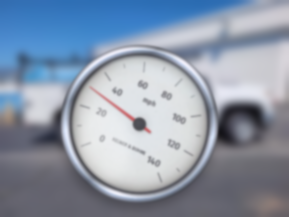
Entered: 30 mph
